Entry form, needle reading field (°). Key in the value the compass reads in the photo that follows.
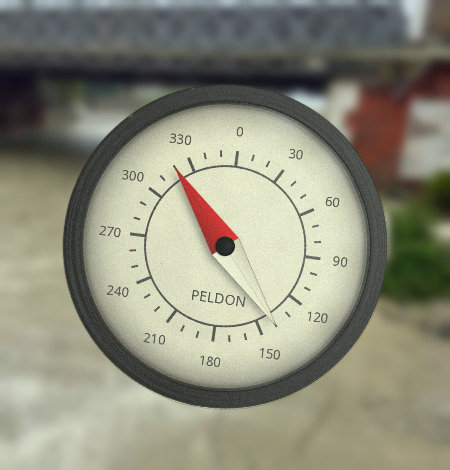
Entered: 320 °
